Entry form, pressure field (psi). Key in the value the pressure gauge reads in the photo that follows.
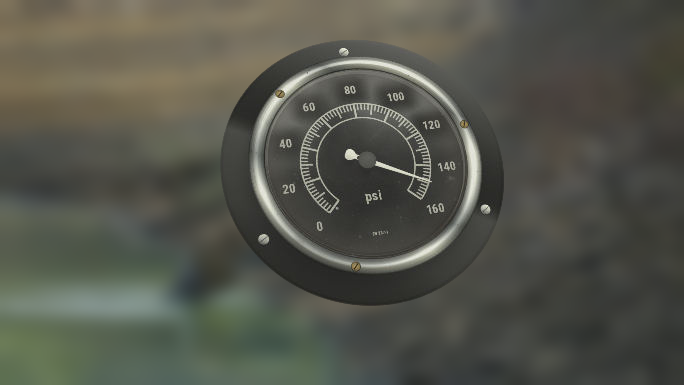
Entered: 150 psi
